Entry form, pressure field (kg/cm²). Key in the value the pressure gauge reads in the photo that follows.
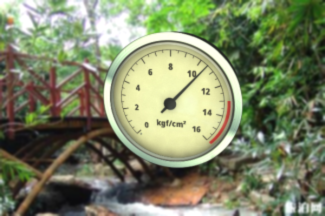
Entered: 10.5 kg/cm²
